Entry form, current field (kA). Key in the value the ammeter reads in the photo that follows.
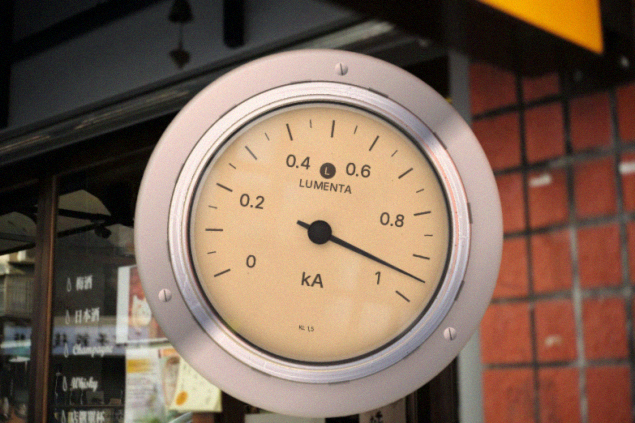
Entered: 0.95 kA
